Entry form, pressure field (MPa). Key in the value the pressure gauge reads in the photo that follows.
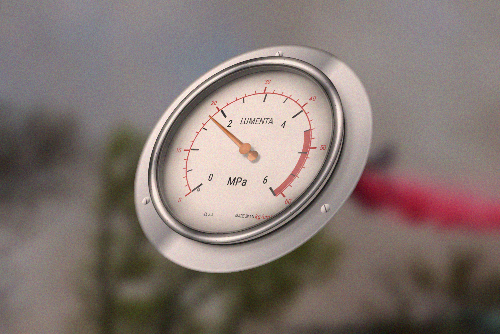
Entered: 1.75 MPa
